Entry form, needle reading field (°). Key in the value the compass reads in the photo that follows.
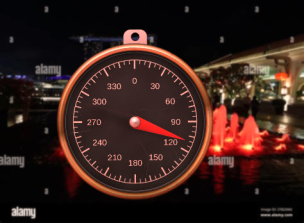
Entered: 110 °
